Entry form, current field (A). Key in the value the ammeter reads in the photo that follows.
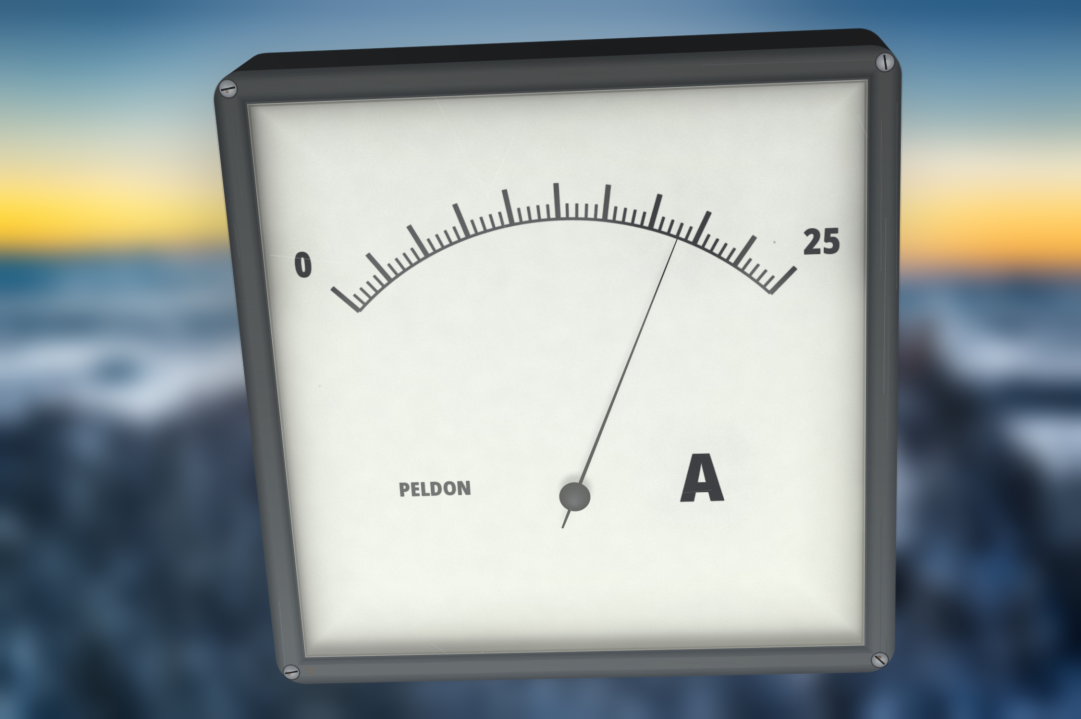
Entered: 19 A
